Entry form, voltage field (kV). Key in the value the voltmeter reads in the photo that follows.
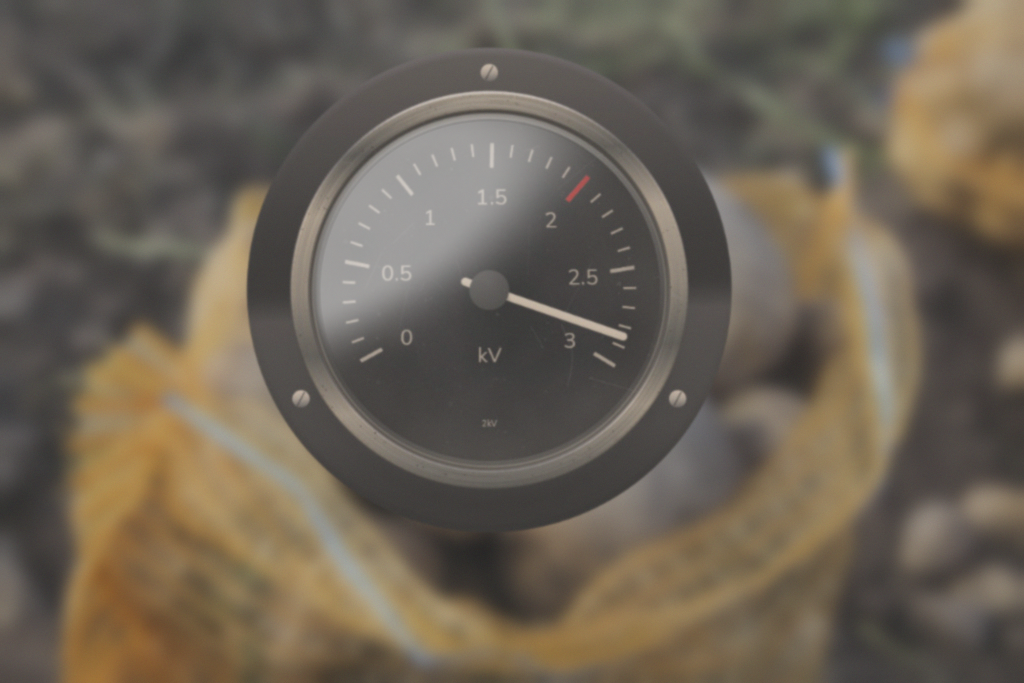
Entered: 2.85 kV
